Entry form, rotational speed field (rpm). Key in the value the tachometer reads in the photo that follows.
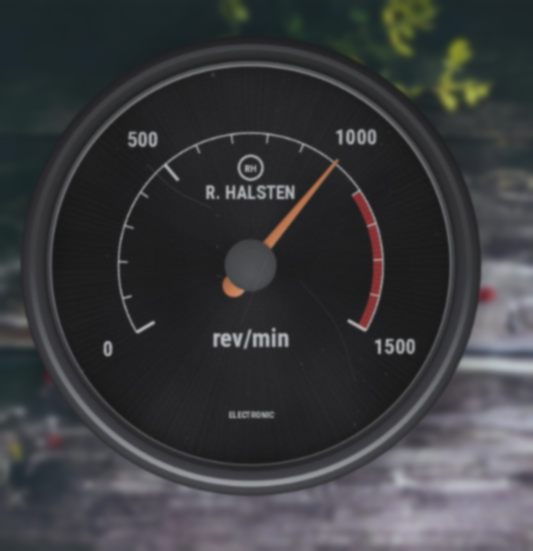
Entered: 1000 rpm
